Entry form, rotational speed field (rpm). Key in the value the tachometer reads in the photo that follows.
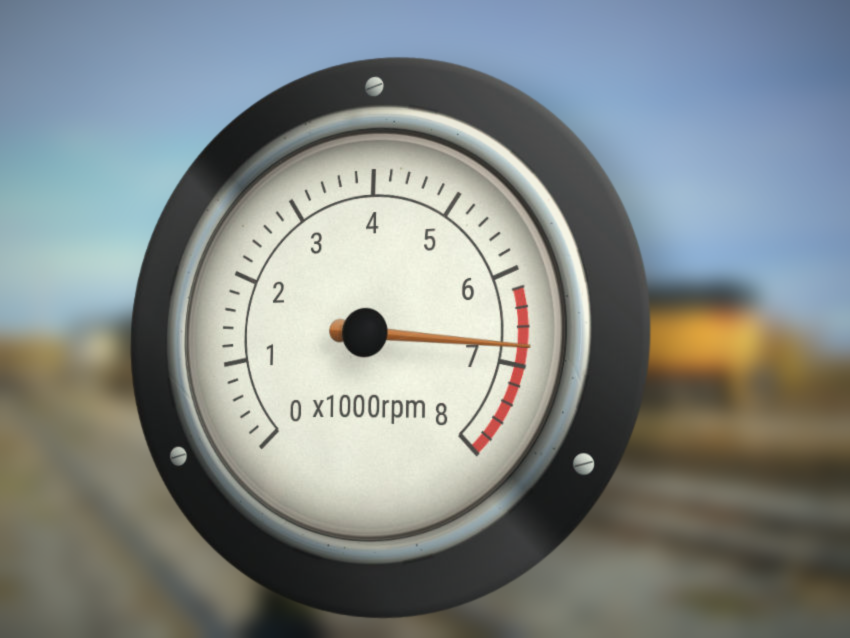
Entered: 6800 rpm
